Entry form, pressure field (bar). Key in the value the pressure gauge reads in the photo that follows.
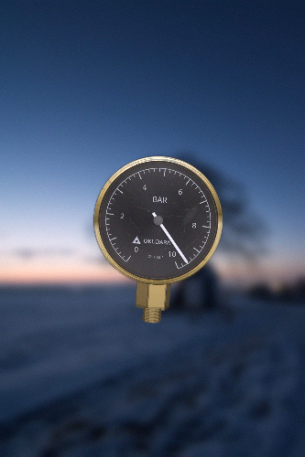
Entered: 9.6 bar
